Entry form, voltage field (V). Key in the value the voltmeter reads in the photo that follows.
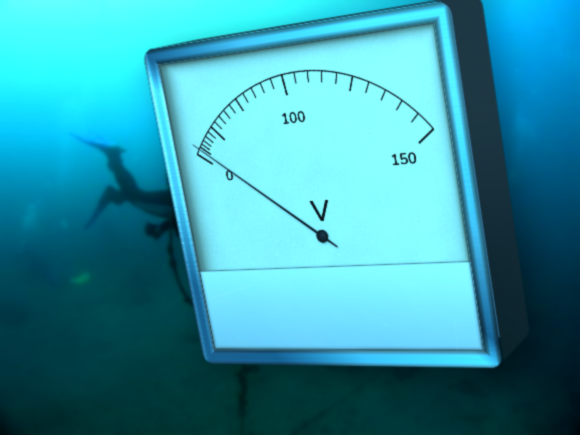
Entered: 25 V
